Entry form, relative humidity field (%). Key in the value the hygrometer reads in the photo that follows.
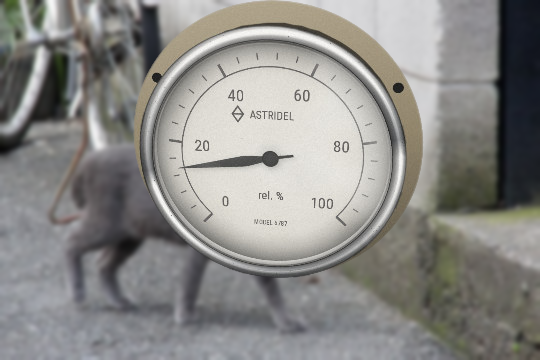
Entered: 14 %
